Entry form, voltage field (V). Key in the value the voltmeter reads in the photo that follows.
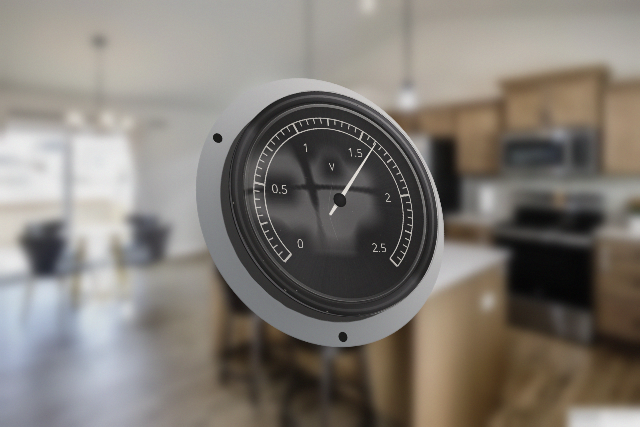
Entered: 1.6 V
